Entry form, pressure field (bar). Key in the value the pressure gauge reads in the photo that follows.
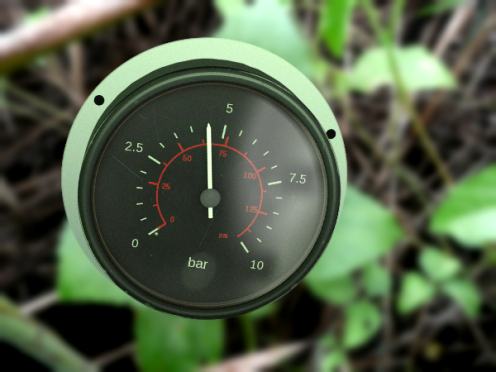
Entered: 4.5 bar
